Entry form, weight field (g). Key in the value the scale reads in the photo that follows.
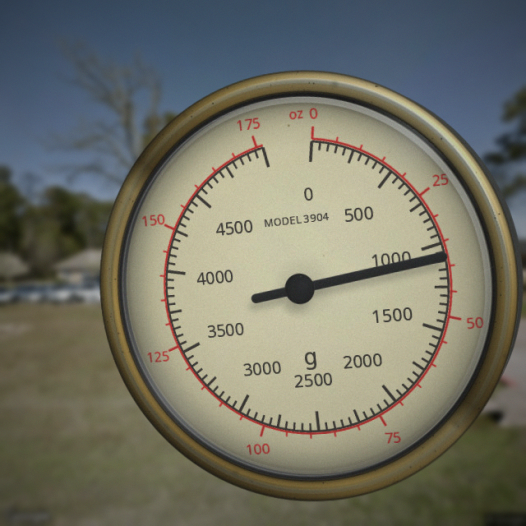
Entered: 1075 g
